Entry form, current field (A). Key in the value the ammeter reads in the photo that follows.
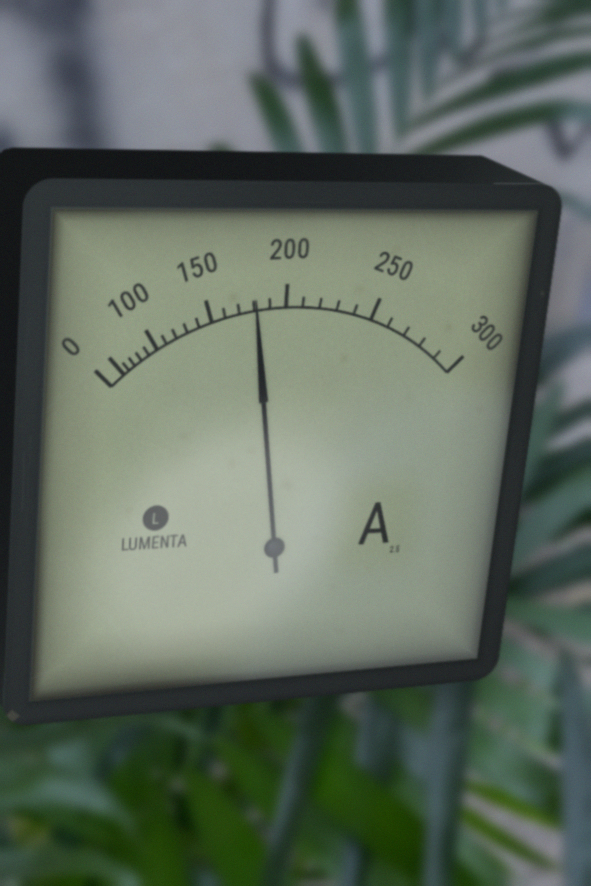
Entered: 180 A
